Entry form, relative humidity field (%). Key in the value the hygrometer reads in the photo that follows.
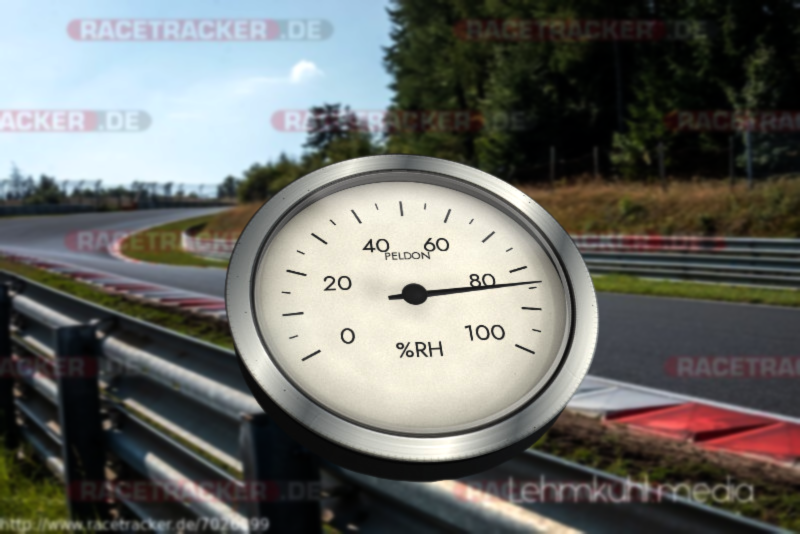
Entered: 85 %
